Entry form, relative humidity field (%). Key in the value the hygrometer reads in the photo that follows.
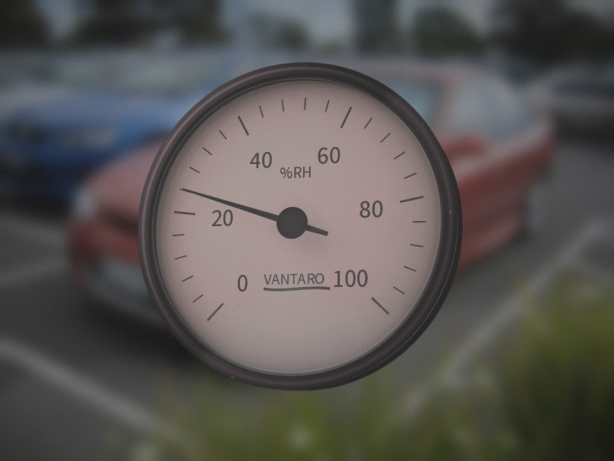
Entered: 24 %
